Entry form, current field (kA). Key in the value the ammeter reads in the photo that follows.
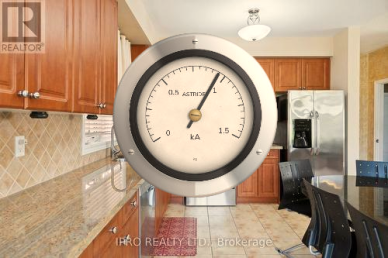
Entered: 0.95 kA
